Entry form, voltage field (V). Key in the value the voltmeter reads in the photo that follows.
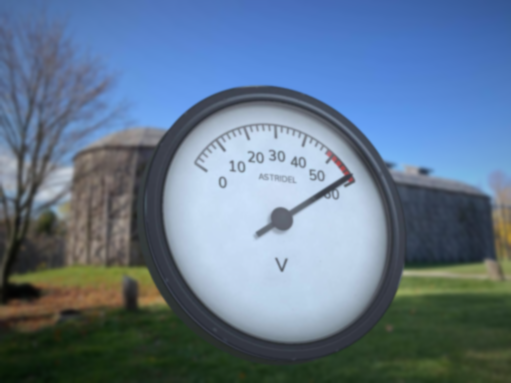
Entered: 58 V
